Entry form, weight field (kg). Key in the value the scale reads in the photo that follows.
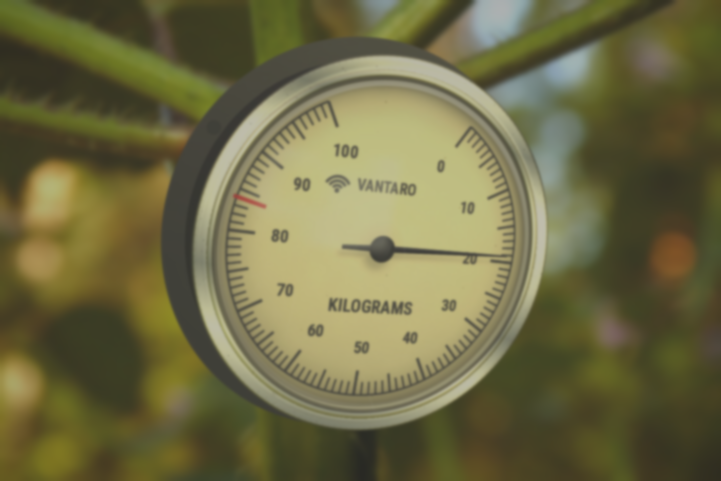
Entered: 19 kg
